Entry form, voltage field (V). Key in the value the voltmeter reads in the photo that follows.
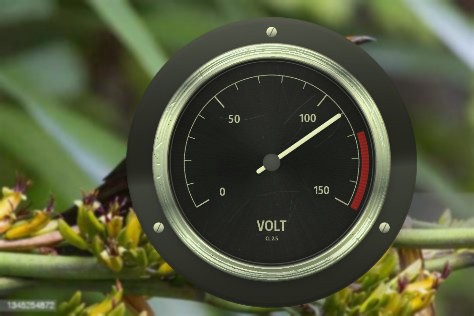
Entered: 110 V
